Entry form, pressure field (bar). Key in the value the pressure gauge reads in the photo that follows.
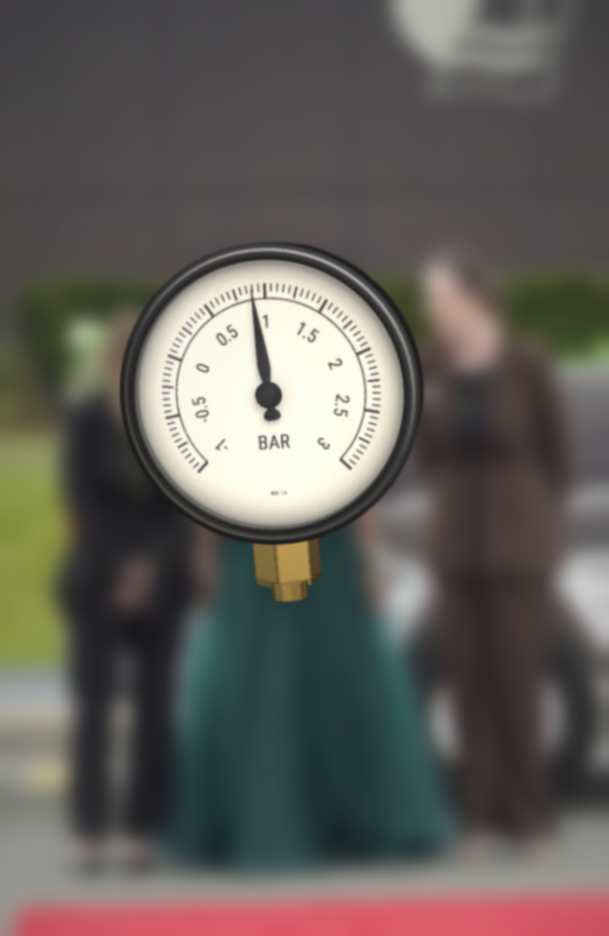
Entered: 0.9 bar
